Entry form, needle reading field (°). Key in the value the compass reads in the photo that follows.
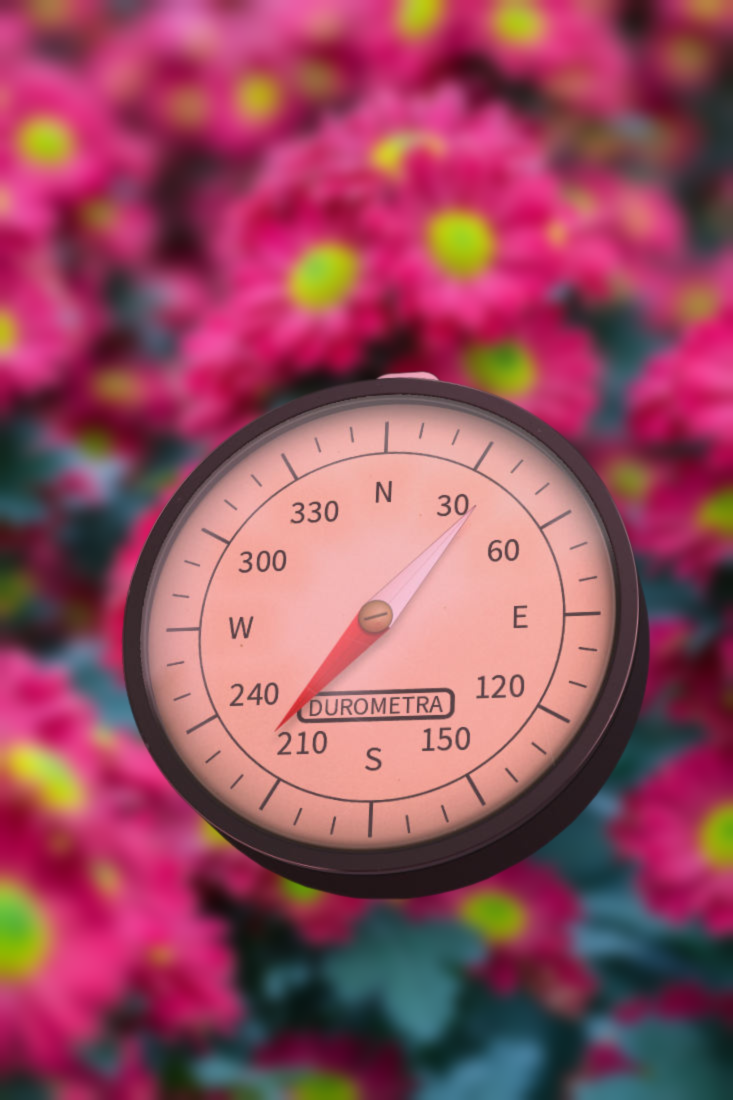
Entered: 220 °
